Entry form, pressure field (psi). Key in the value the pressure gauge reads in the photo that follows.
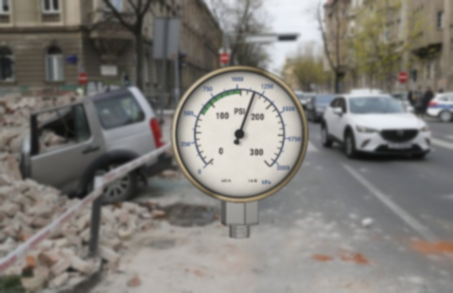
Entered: 170 psi
